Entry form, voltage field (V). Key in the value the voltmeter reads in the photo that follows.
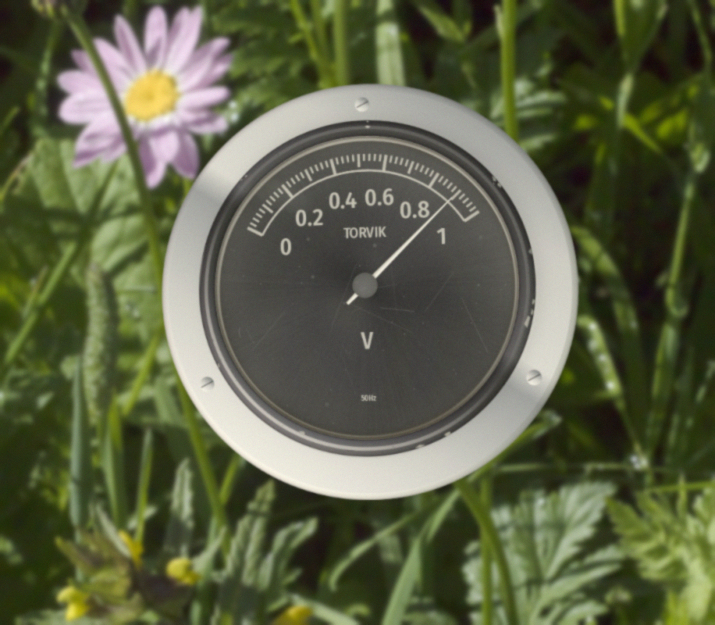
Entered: 0.9 V
